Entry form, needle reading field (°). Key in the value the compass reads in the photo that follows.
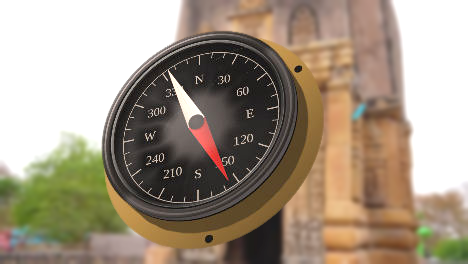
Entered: 155 °
